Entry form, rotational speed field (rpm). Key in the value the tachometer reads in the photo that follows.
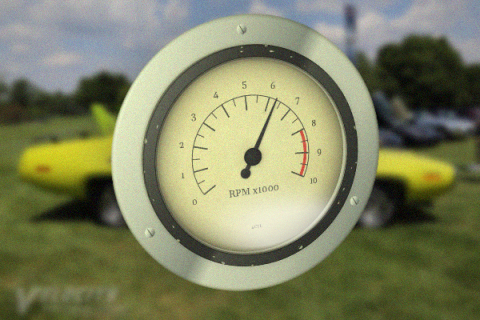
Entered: 6250 rpm
